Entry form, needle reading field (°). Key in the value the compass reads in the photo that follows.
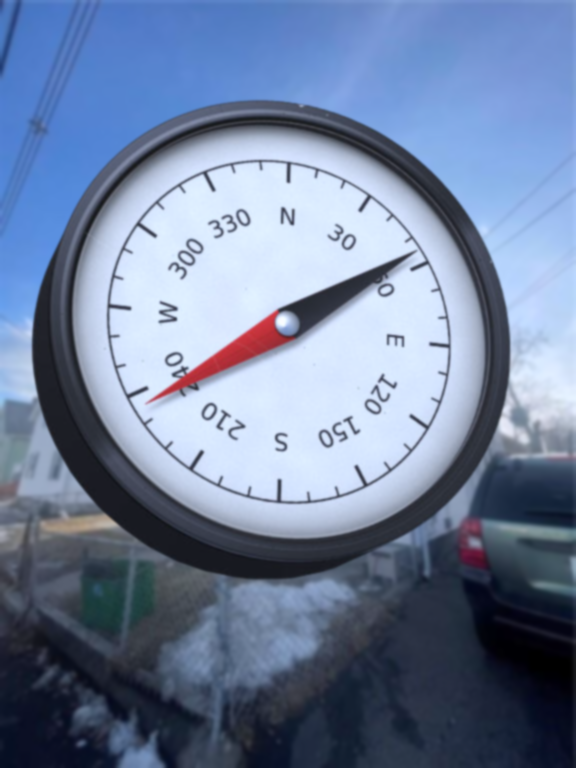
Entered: 235 °
